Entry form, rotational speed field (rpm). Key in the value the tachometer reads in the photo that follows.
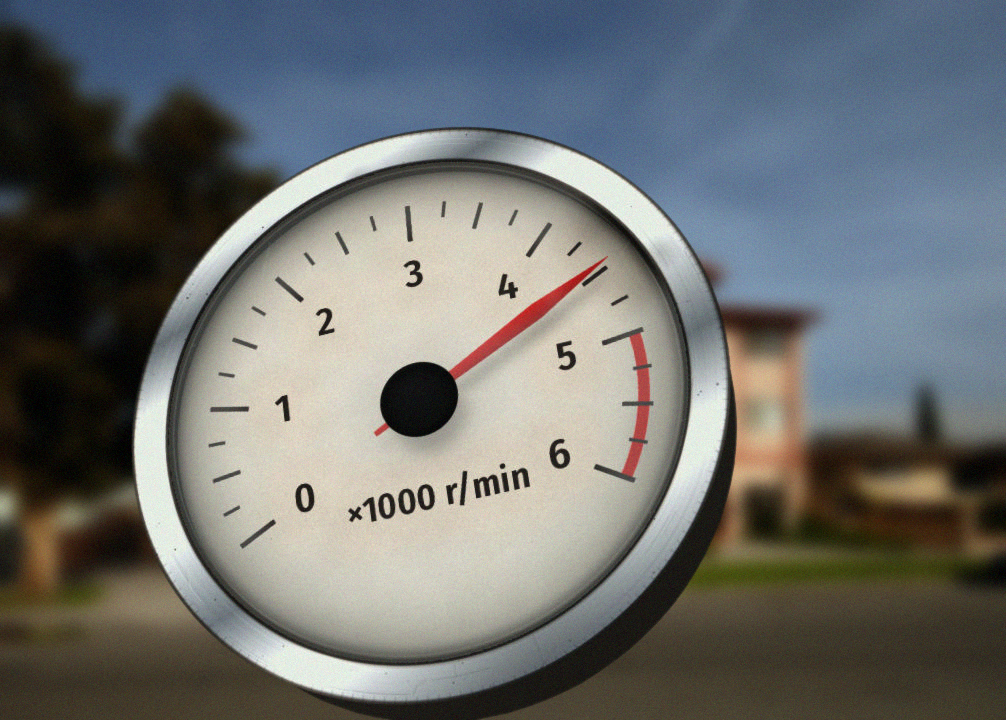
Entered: 4500 rpm
